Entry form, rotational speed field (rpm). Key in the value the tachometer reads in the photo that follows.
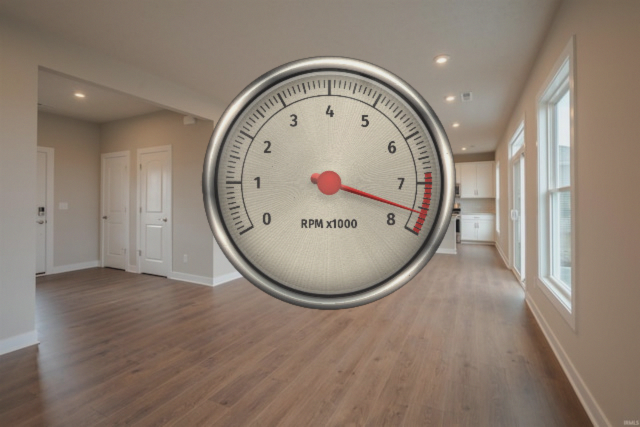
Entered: 7600 rpm
